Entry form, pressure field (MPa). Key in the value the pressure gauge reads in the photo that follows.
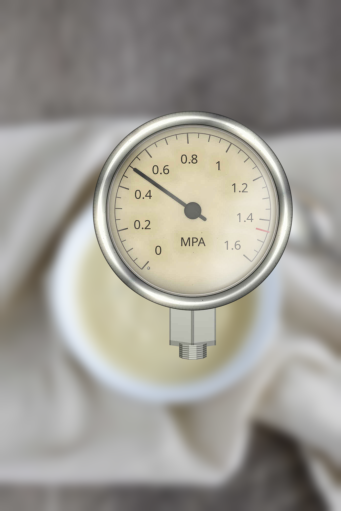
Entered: 0.5 MPa
